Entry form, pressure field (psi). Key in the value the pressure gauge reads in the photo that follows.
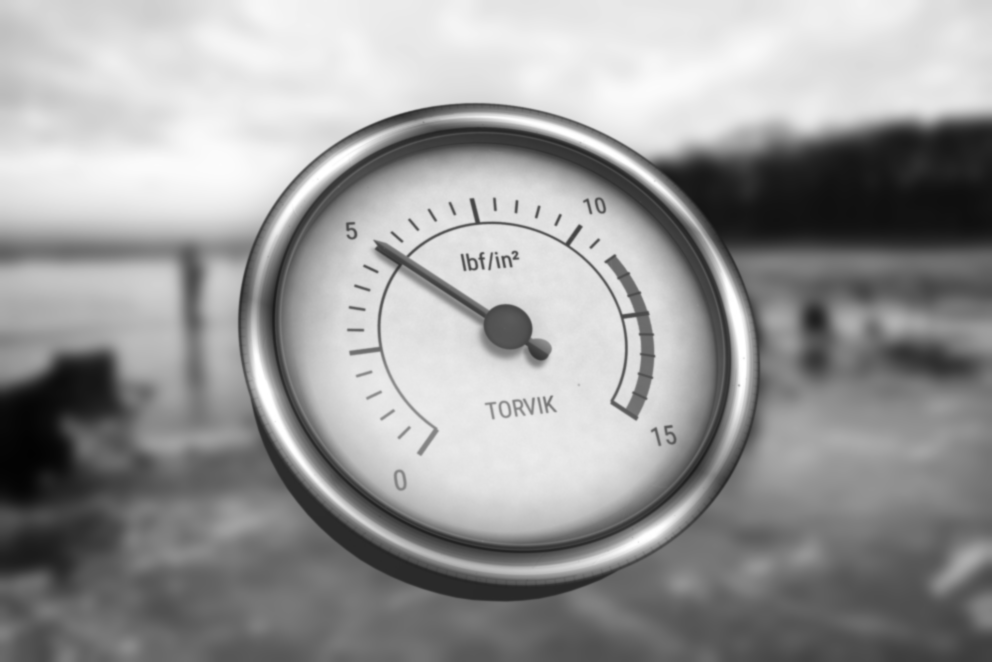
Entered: 5 psi
